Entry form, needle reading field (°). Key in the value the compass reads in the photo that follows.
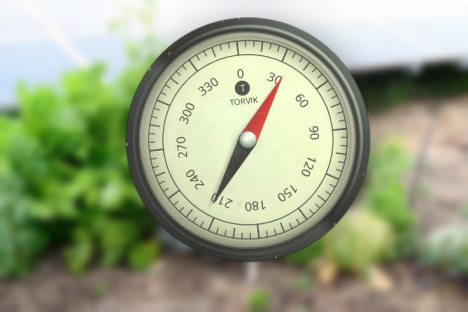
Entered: 35 °
